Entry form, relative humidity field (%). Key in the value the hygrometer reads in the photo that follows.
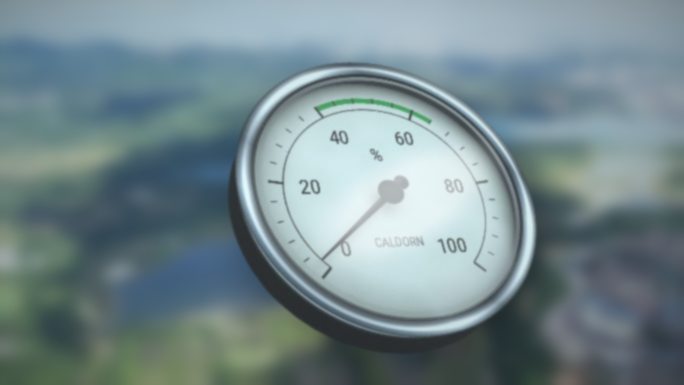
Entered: 2 %
